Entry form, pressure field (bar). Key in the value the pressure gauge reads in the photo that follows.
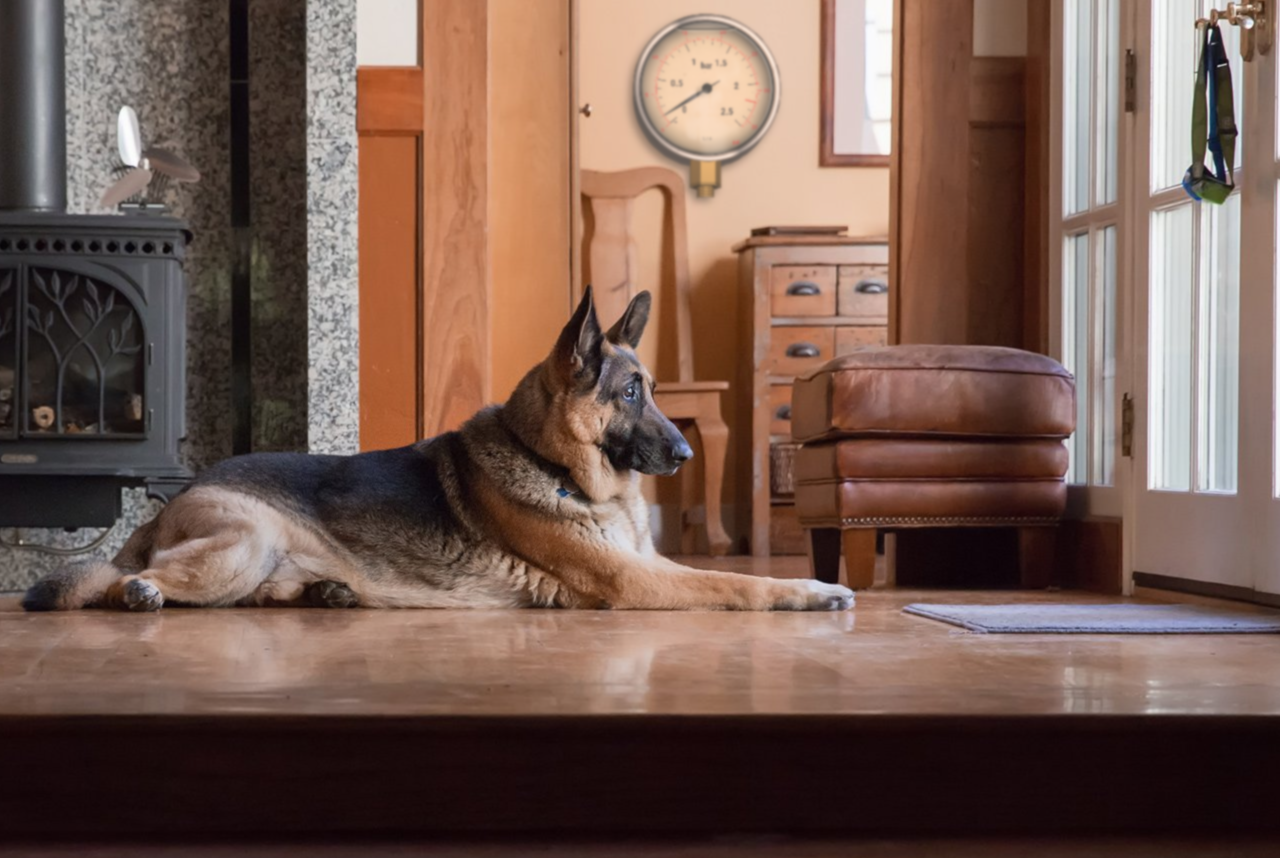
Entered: 0.1 bar
